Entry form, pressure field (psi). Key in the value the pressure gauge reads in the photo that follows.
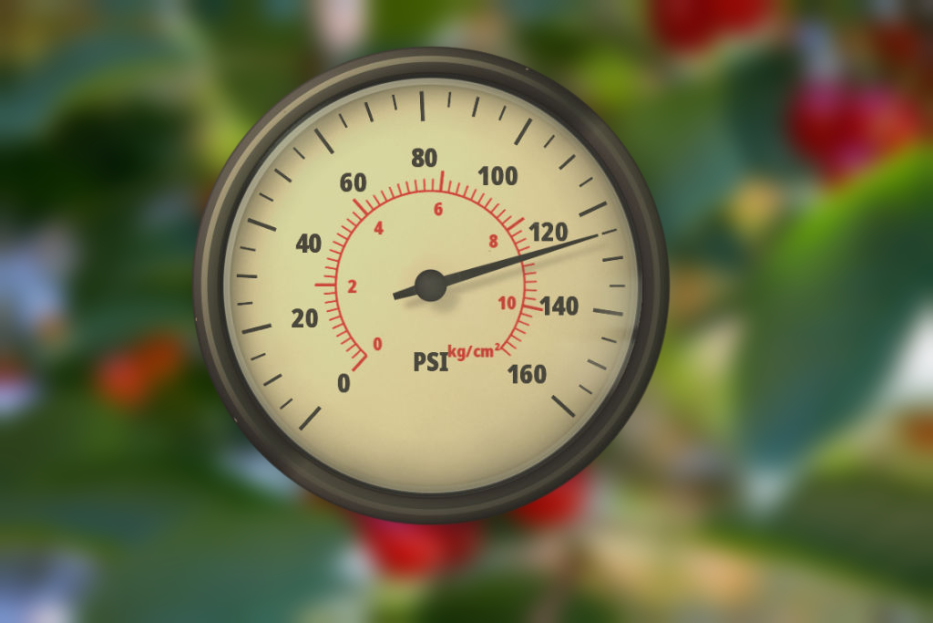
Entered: 125 psi
